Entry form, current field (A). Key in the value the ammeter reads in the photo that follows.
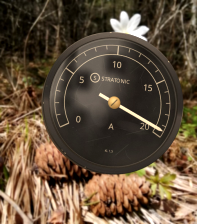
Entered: 19.5 A
